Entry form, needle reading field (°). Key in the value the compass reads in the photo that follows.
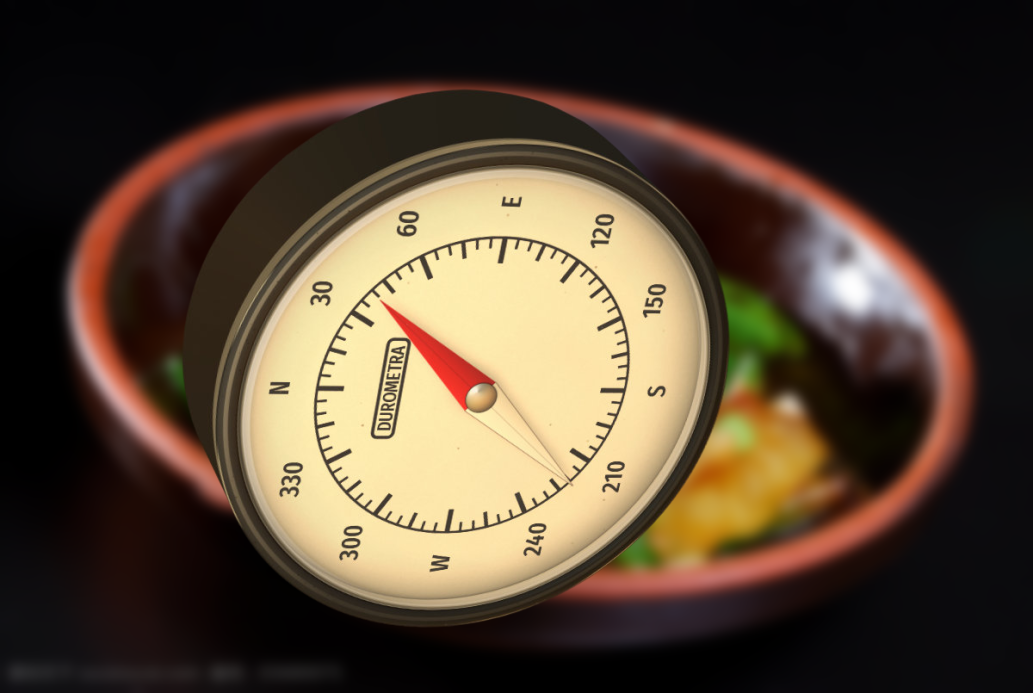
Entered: 40 °
